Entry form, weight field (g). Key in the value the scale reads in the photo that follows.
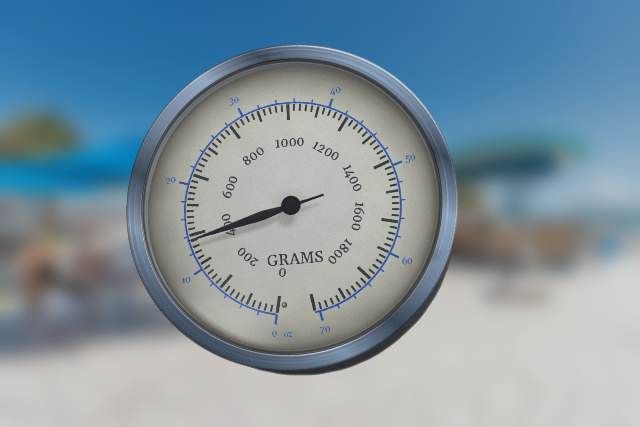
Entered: 380 g
